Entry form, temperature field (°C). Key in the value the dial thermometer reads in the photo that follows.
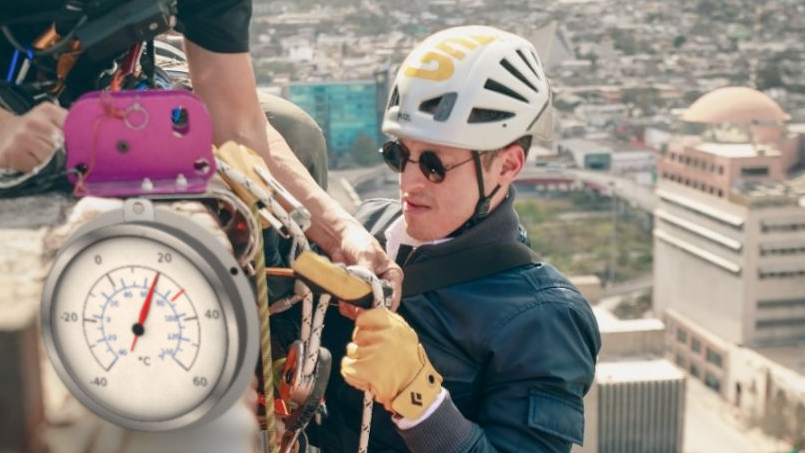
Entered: 20 °C
